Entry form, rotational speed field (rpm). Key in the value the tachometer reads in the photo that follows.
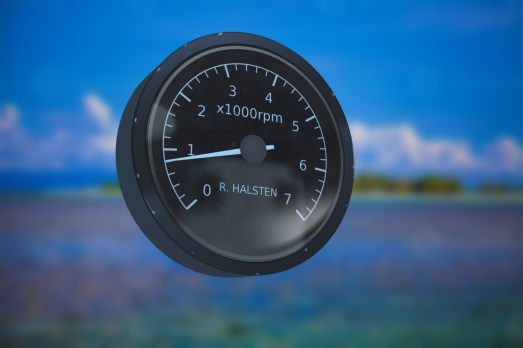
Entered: 800 rpm
